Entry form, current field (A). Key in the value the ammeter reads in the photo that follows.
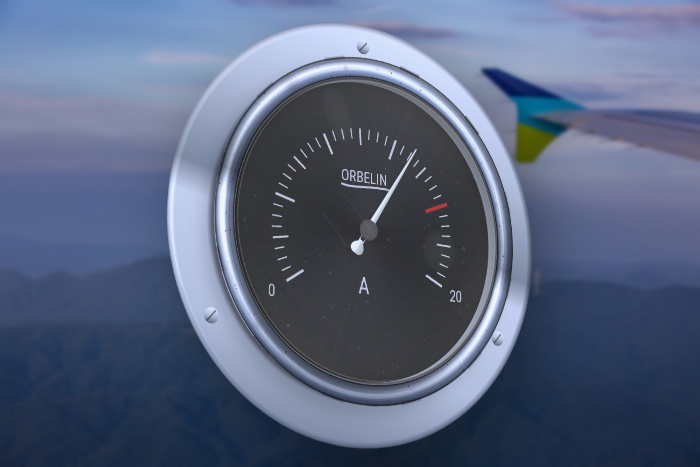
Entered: 13 A
